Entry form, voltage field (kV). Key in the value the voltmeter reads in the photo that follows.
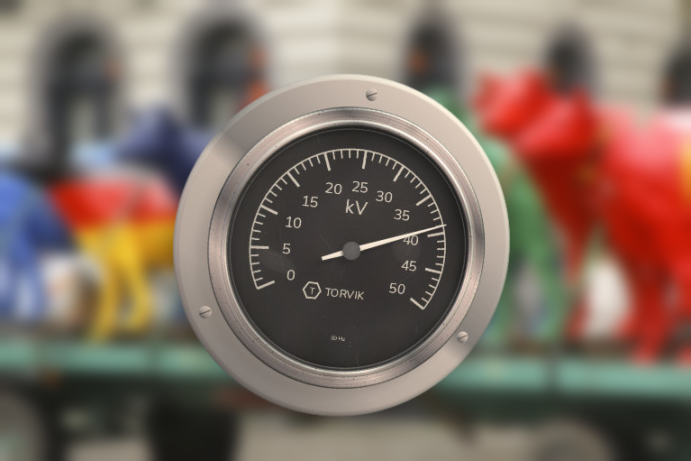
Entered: 39 kV
